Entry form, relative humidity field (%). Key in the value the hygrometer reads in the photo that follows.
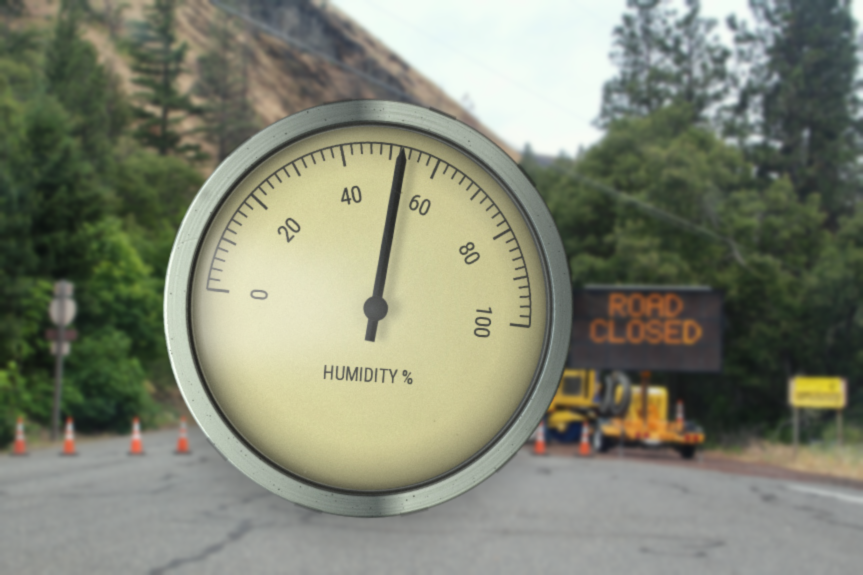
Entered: 52 %
